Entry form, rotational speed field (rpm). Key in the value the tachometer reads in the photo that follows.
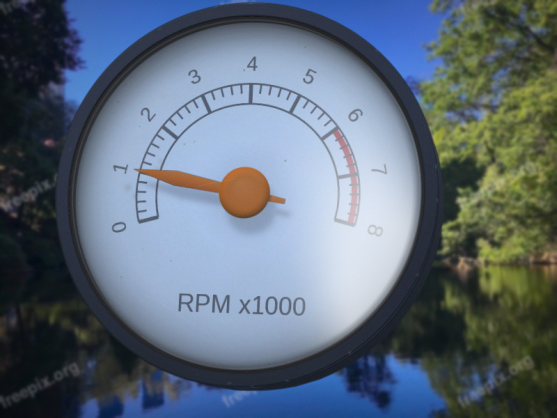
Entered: 1000 rpm
